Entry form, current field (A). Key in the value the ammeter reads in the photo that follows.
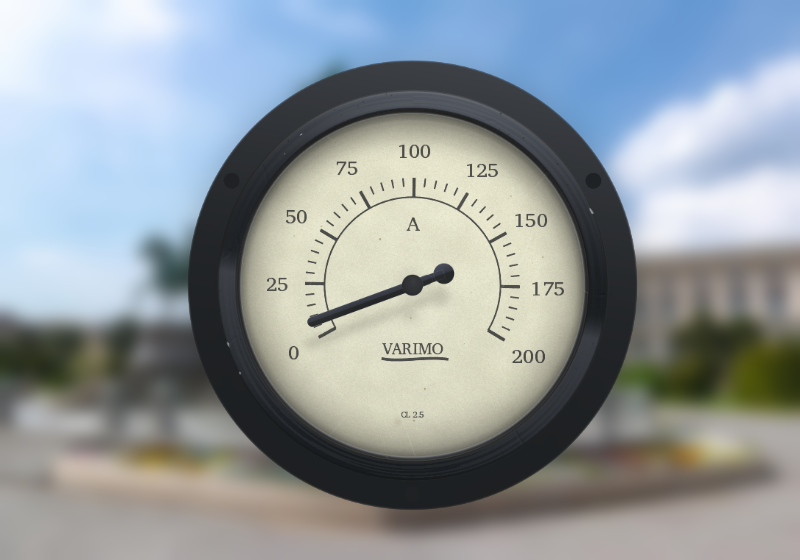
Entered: 7.5 A
